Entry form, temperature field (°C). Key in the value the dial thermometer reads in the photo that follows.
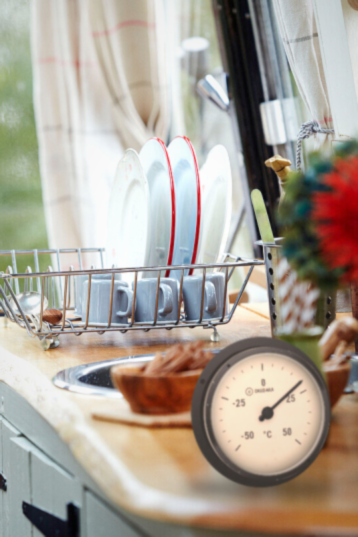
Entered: 20 °C
